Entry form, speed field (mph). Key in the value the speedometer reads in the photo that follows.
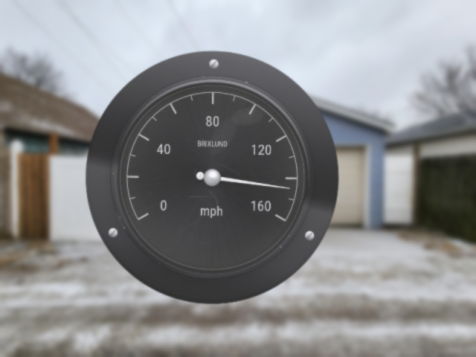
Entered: 145 mph
